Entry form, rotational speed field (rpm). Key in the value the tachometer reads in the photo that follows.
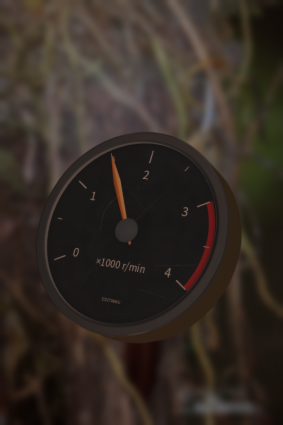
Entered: 1500 rpm
